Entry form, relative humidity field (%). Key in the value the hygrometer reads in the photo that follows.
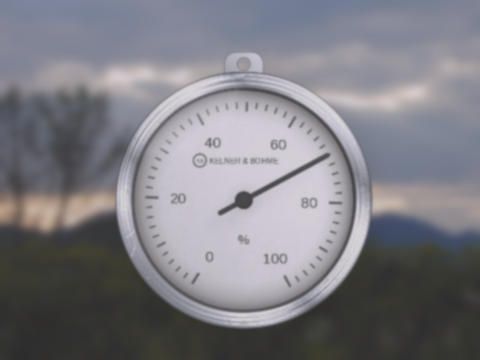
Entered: 70 %
